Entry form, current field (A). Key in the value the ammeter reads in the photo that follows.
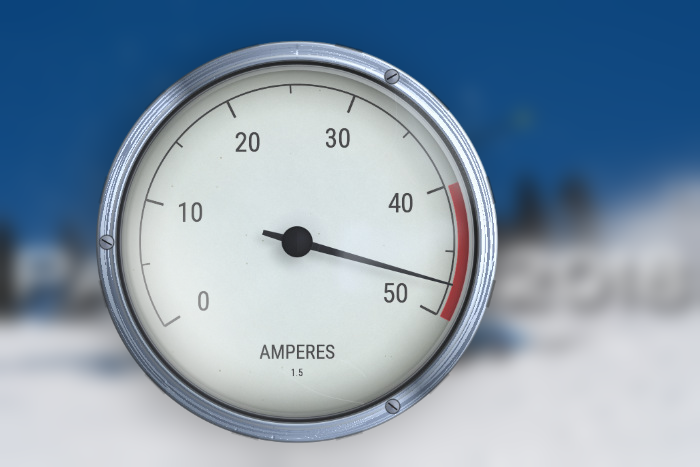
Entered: 47.5 A
